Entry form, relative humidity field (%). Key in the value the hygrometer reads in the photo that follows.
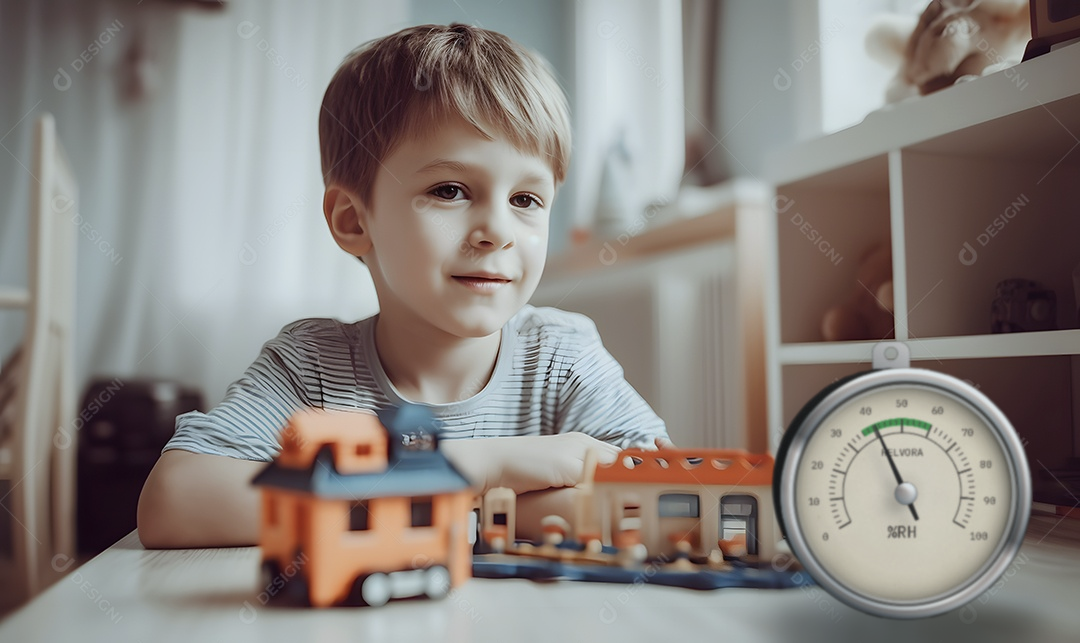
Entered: 40 %
